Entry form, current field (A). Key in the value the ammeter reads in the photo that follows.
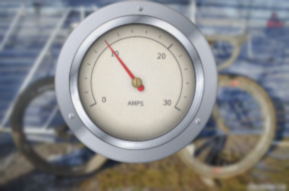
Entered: 10 A
